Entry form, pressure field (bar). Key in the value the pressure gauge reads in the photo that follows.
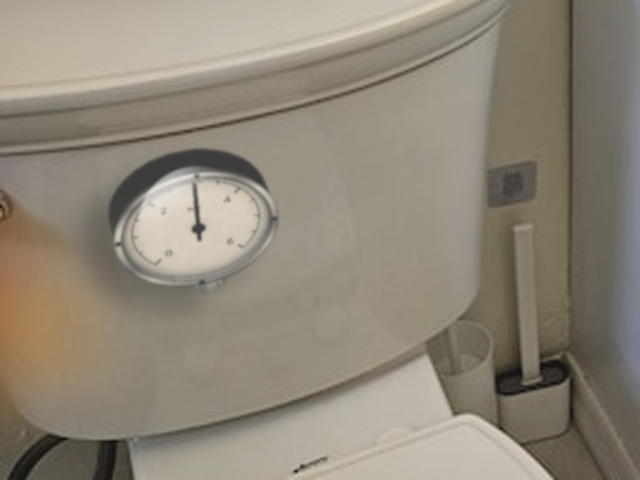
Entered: 3 bar
